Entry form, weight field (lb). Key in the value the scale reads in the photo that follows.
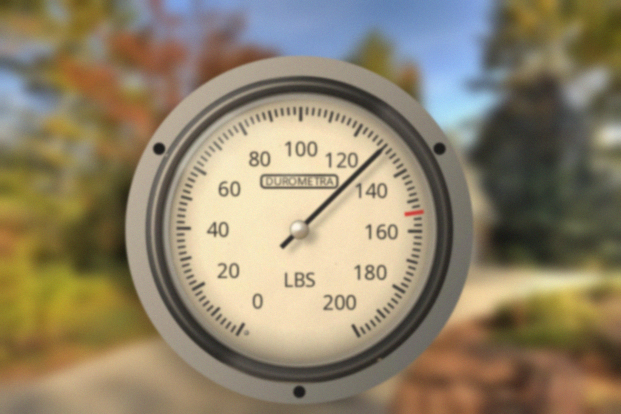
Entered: 130 lb
